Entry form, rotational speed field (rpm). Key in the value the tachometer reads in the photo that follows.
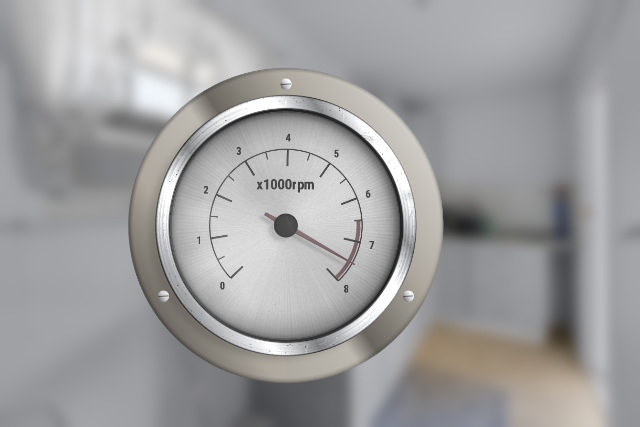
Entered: 7500 rpm
